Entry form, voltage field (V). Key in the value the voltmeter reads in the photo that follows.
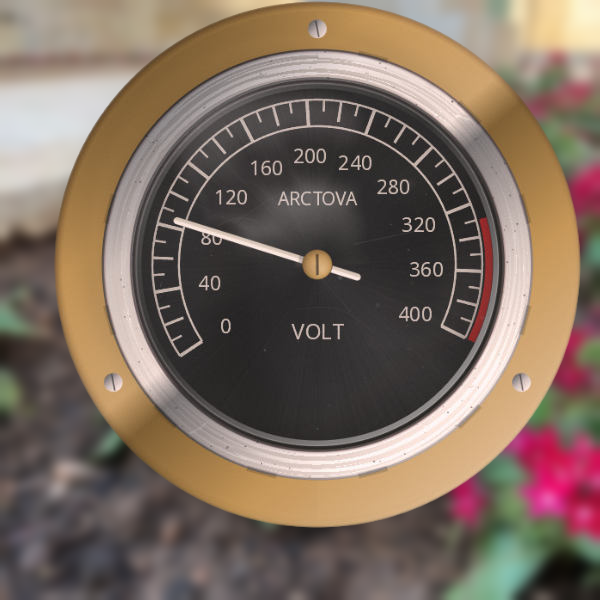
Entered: 85 V
